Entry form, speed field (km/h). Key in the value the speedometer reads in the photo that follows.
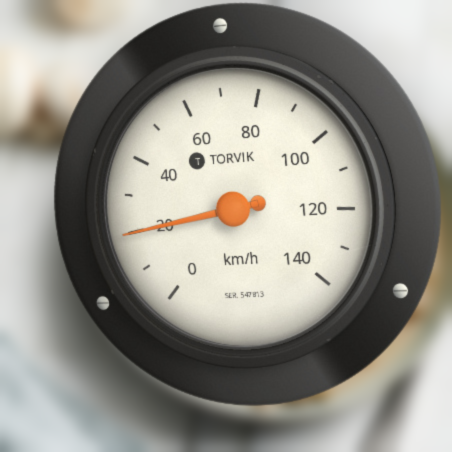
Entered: 20 km/h
